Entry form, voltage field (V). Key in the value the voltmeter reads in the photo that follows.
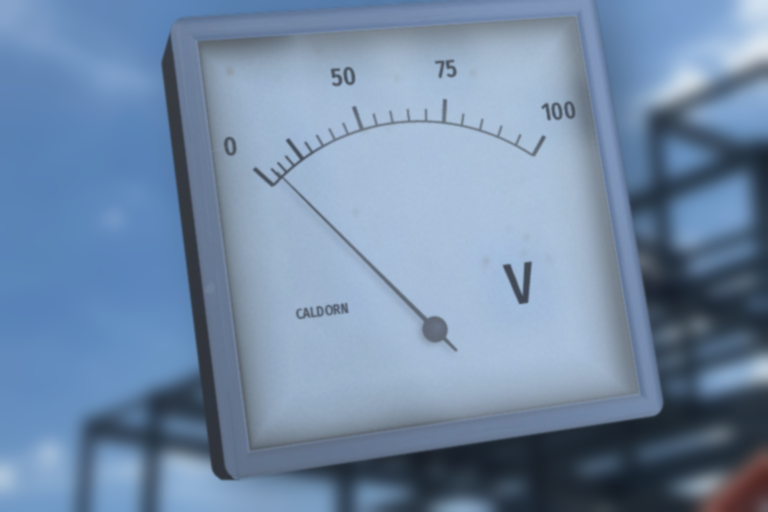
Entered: 10 V
